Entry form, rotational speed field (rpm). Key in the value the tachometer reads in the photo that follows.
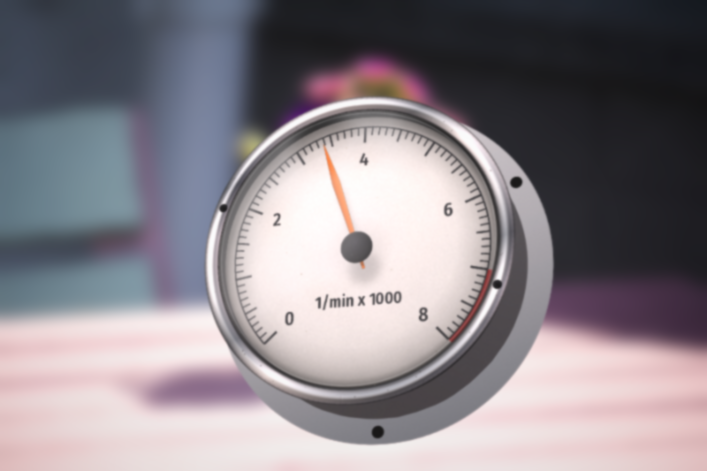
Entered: 3400 rpm
